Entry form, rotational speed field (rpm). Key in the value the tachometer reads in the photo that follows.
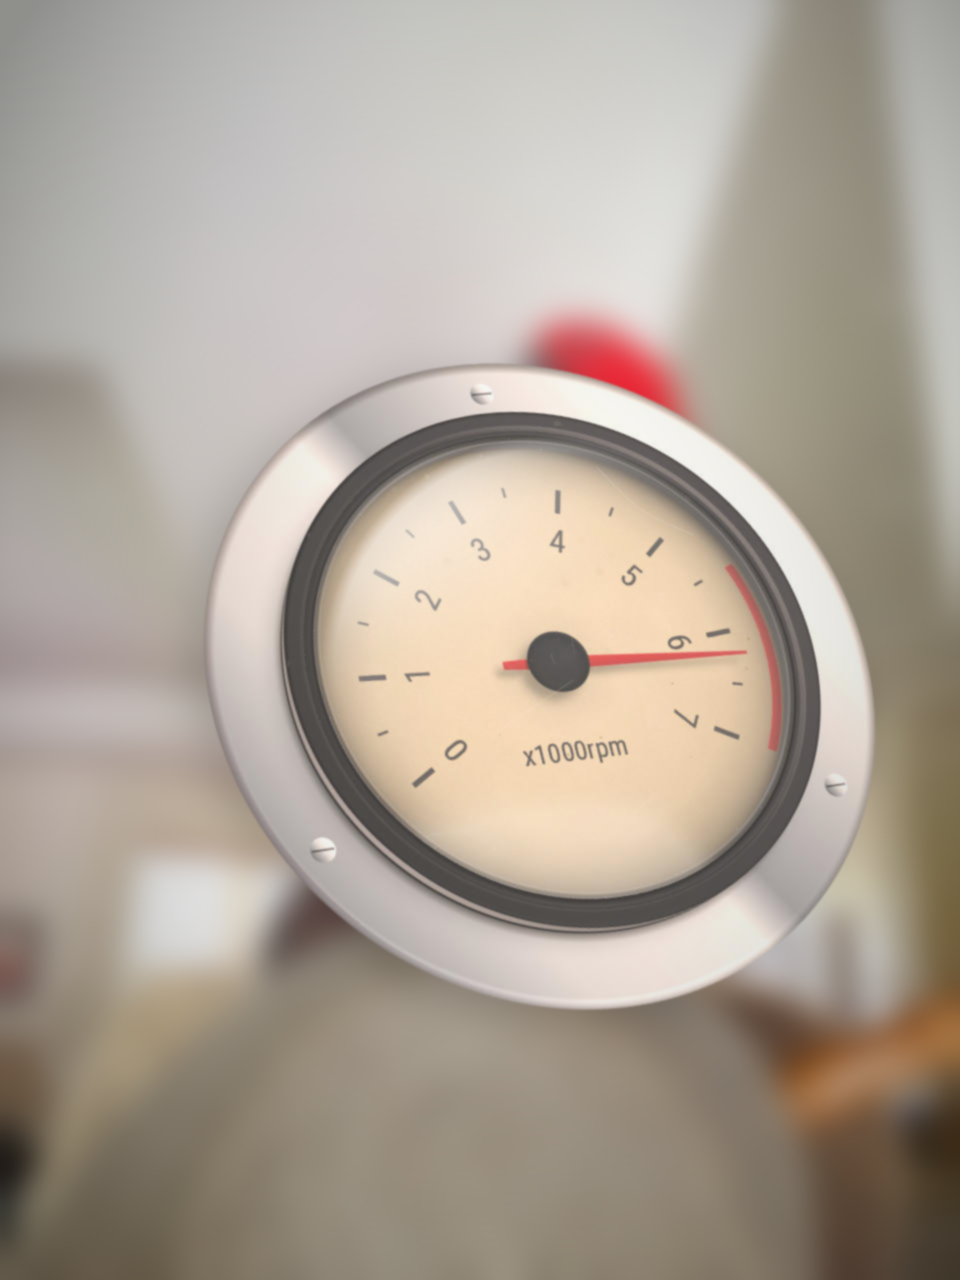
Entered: 6250 rpm
